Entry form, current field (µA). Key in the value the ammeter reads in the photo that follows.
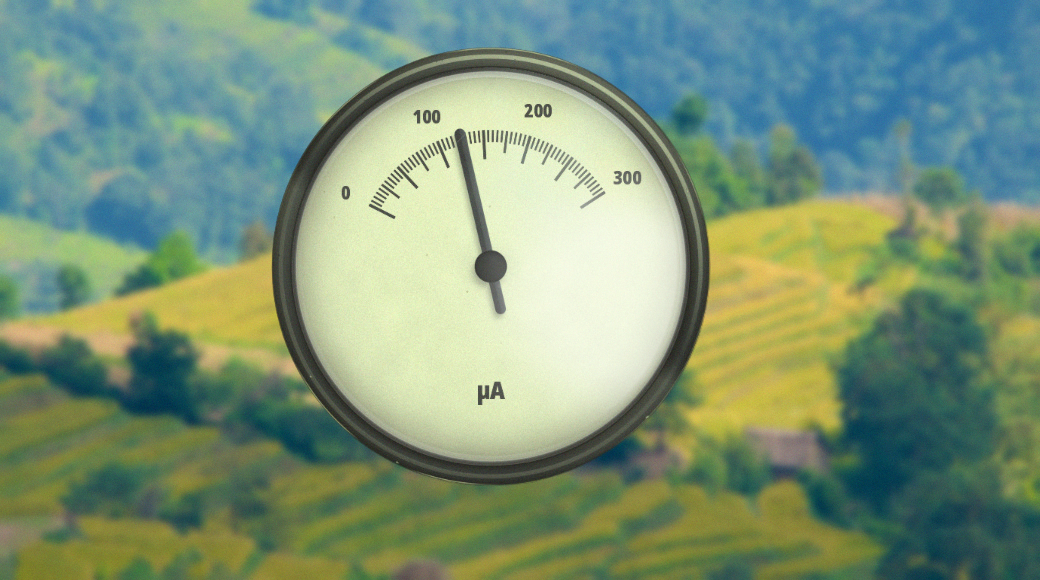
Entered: 125 µA
